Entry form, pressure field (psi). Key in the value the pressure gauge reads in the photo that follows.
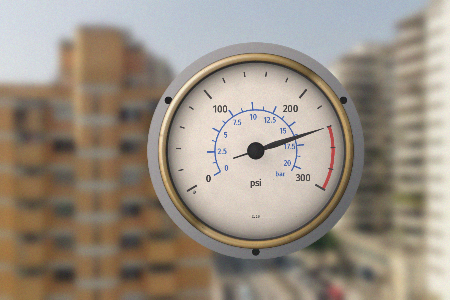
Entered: 240 psi
